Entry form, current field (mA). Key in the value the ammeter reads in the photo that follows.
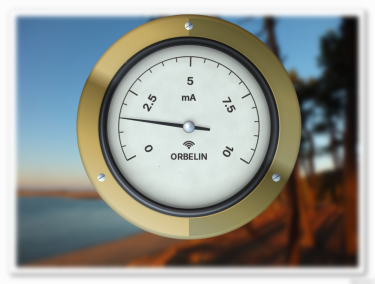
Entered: 1.5 mA
